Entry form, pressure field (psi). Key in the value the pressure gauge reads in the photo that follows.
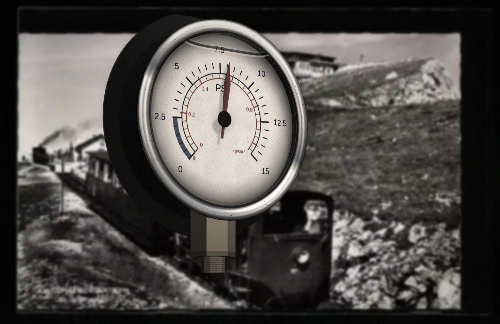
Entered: 8 psi
